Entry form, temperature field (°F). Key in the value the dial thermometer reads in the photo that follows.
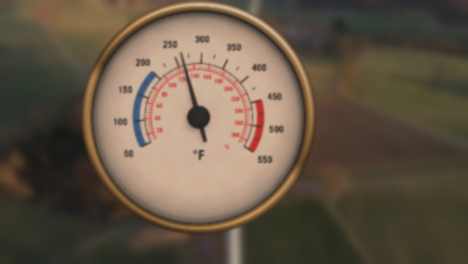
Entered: 262.5 °F
